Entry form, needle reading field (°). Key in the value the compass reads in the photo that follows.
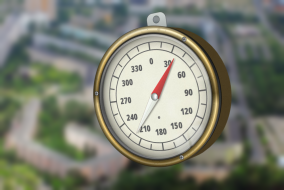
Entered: 37.5 °
